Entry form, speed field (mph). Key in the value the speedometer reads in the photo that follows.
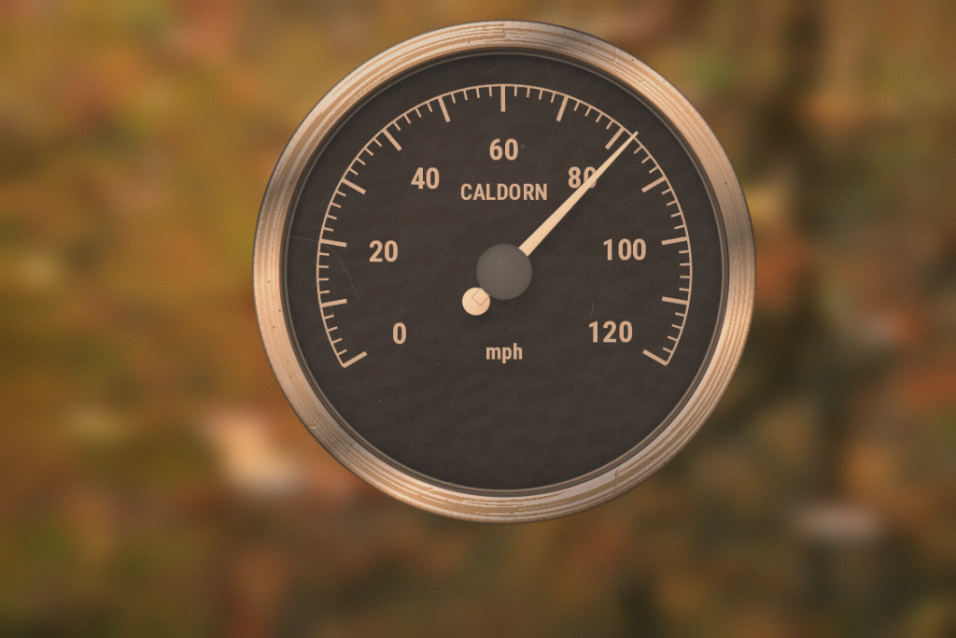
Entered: 82 mph
